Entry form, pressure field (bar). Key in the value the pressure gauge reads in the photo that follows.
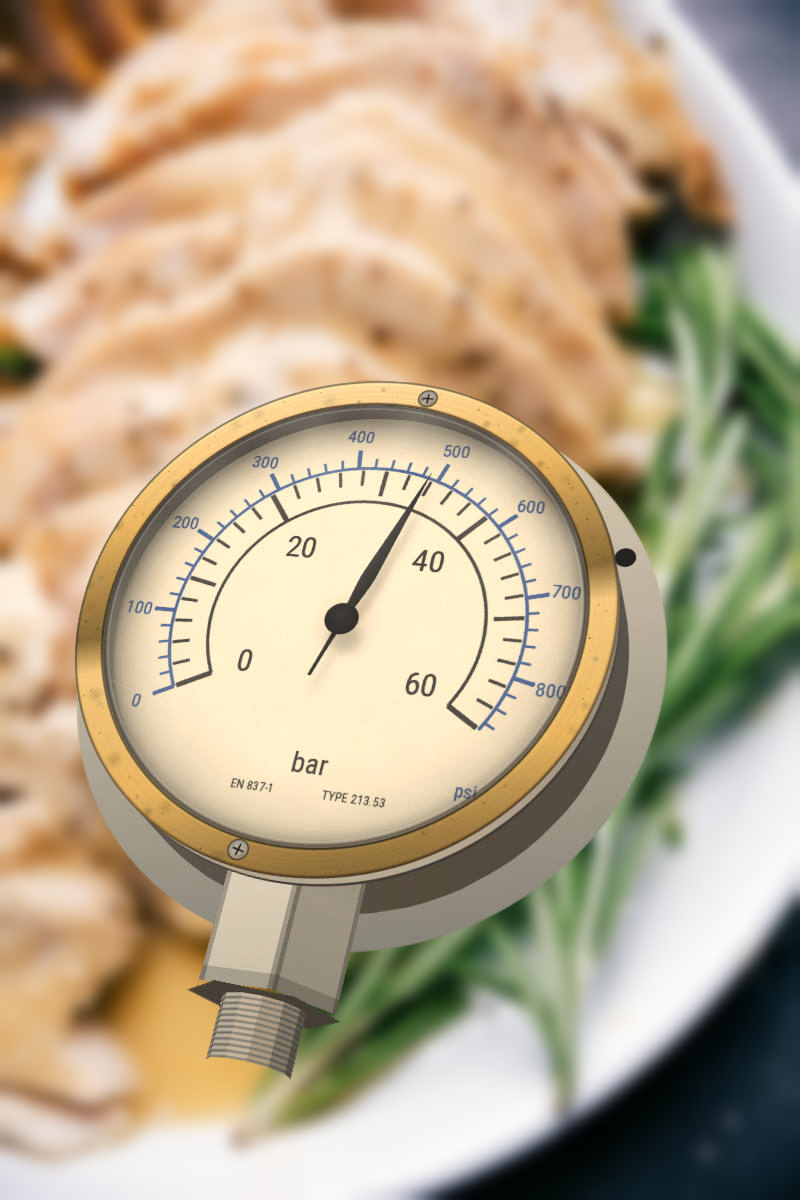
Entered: 34 bar
